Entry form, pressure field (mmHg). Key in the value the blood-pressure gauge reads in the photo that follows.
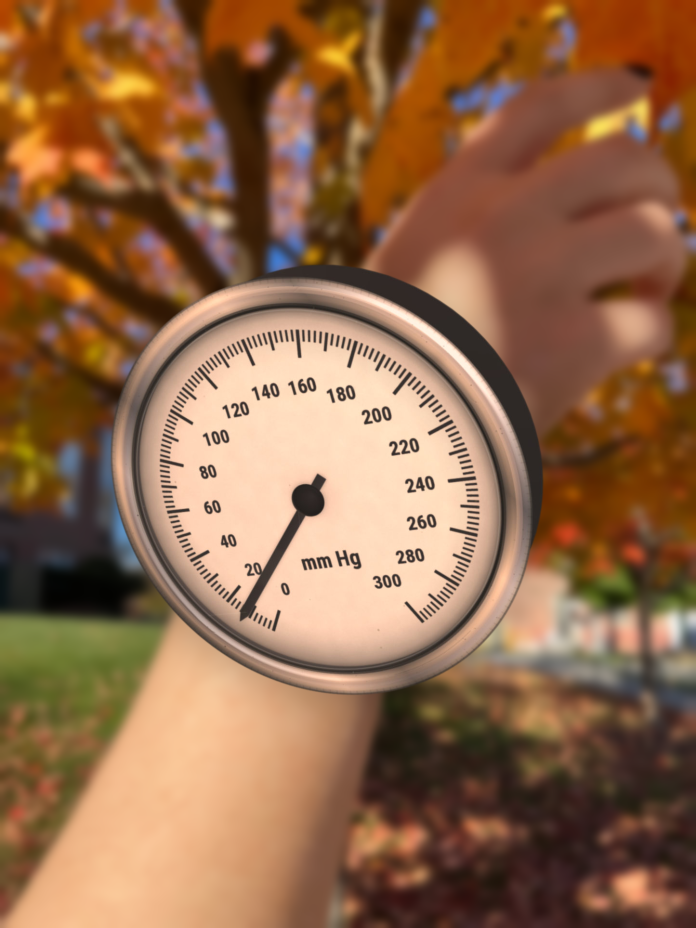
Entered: 12 mmHg
